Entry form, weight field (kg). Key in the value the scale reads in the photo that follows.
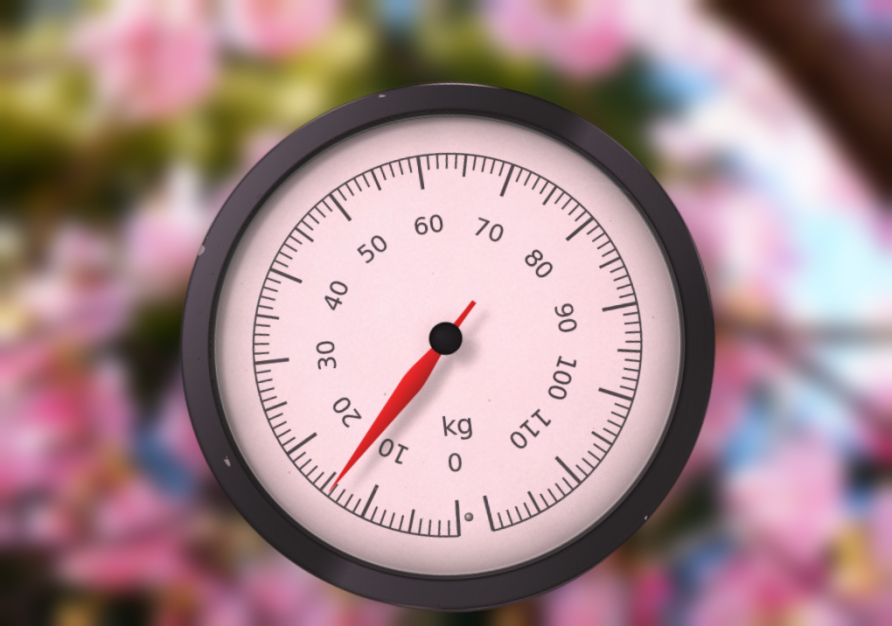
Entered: 14 kg
